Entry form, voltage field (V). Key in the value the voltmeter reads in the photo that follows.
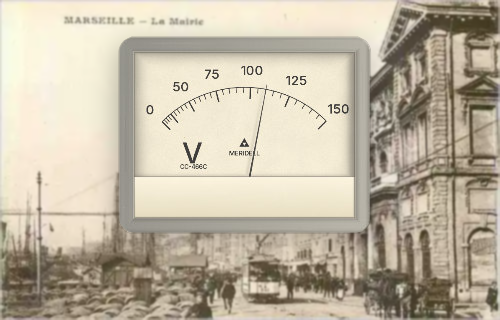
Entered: 110 V
